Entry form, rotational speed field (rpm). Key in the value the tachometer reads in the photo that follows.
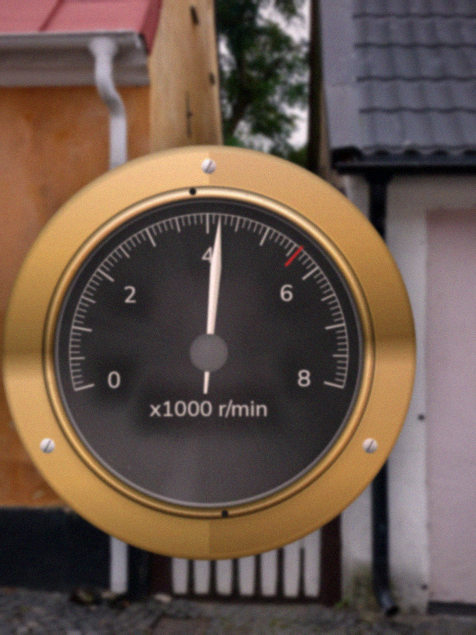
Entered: 4200 rpm
